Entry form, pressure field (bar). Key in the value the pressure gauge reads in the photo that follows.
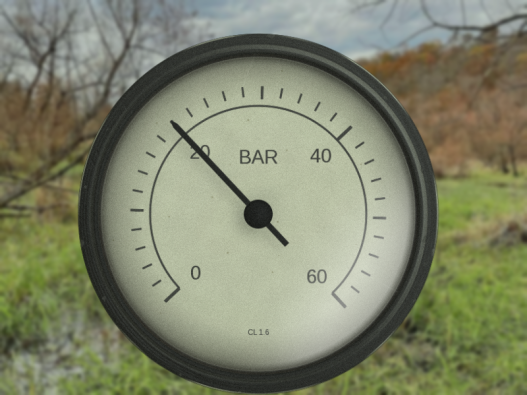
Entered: 20 bar
